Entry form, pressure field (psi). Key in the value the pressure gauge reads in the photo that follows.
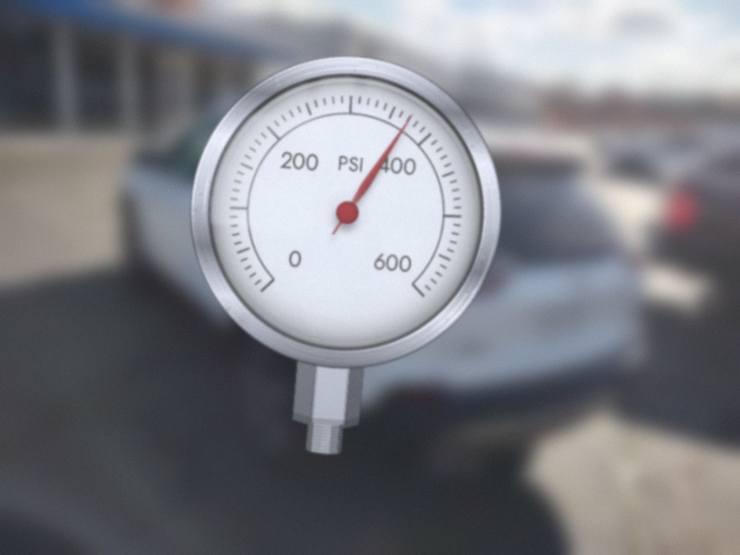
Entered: 370 psi
